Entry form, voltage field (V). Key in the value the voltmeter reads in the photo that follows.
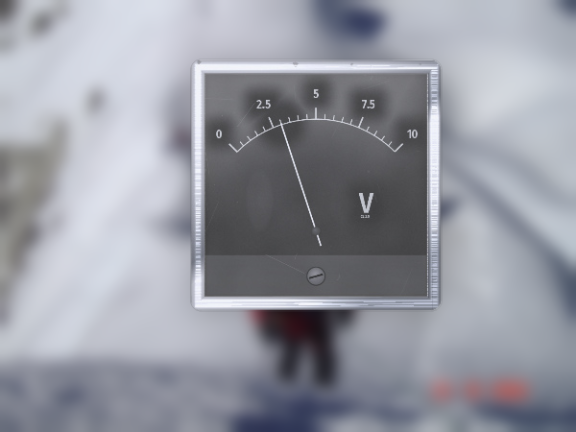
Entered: 3 V
